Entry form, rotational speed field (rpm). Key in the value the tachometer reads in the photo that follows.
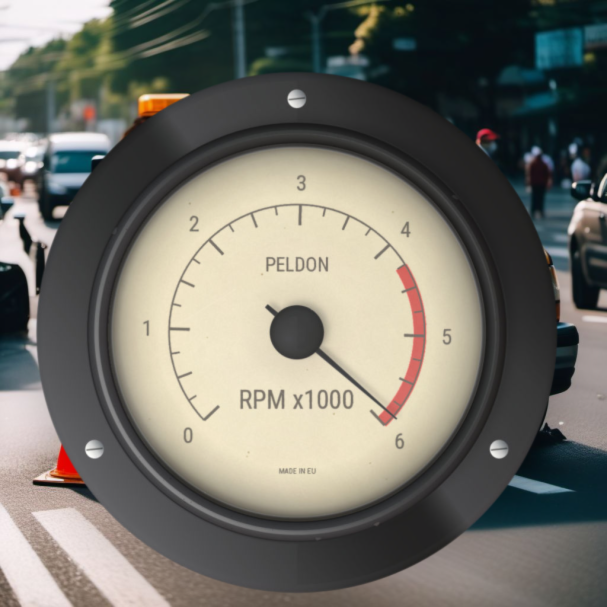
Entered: 5875 rpm
